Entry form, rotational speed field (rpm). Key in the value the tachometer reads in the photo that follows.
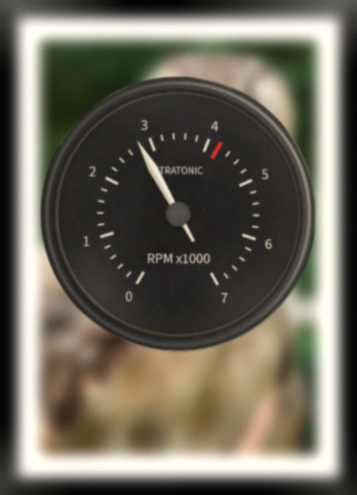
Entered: 2800 rpm
